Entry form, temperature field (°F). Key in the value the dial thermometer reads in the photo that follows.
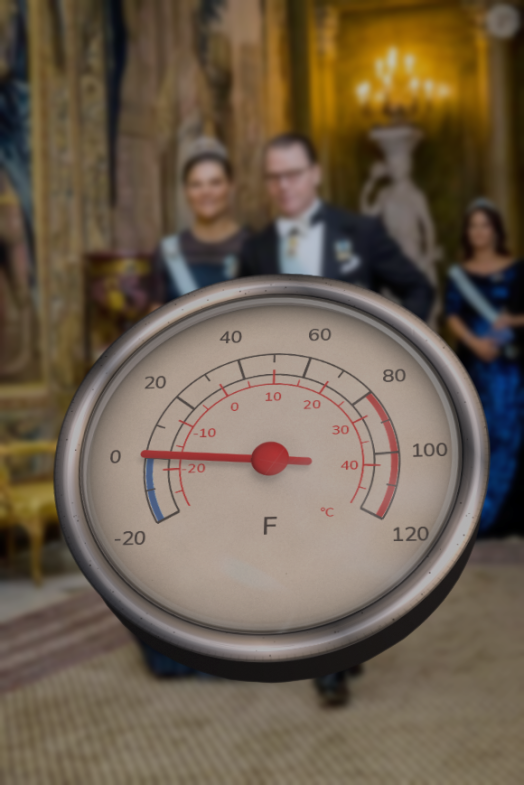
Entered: 0 °F
